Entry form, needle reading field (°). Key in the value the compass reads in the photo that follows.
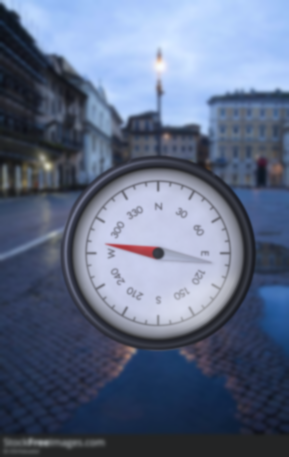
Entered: 280 °
